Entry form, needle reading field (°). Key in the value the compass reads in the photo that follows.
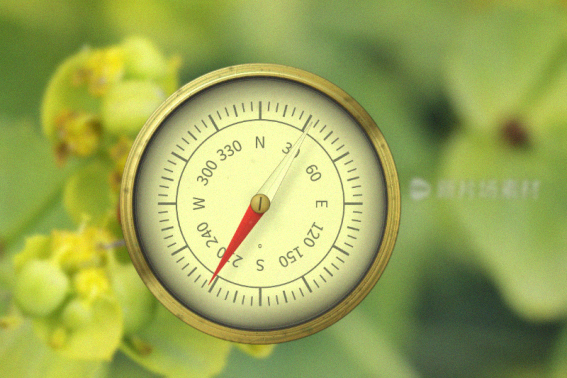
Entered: 212.5 °
